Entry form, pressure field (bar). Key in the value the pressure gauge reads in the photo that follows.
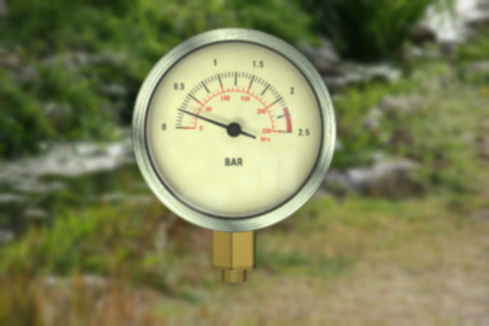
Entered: 0.25 bar
